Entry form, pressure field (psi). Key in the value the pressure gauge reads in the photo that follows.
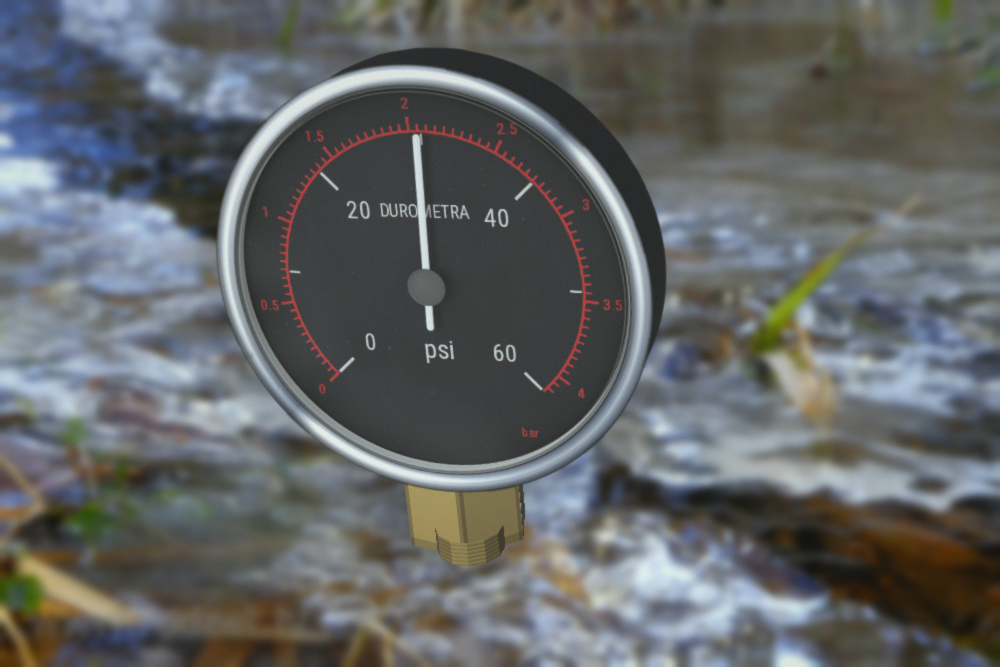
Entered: 30 psi
